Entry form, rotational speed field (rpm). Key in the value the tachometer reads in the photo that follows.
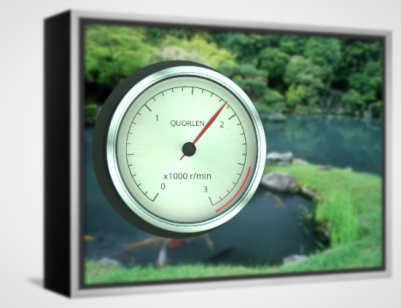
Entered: 1850 rpm
